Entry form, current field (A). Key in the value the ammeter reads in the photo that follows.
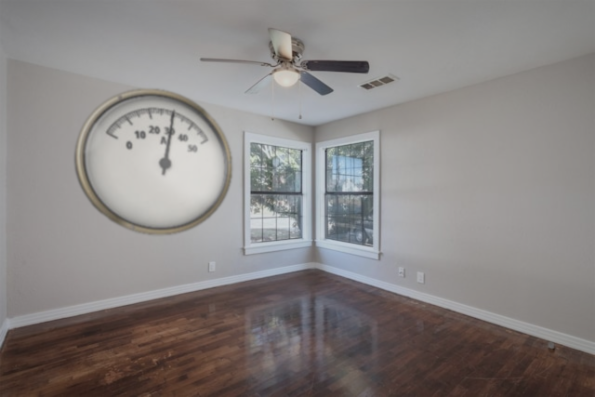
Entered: 30 A
